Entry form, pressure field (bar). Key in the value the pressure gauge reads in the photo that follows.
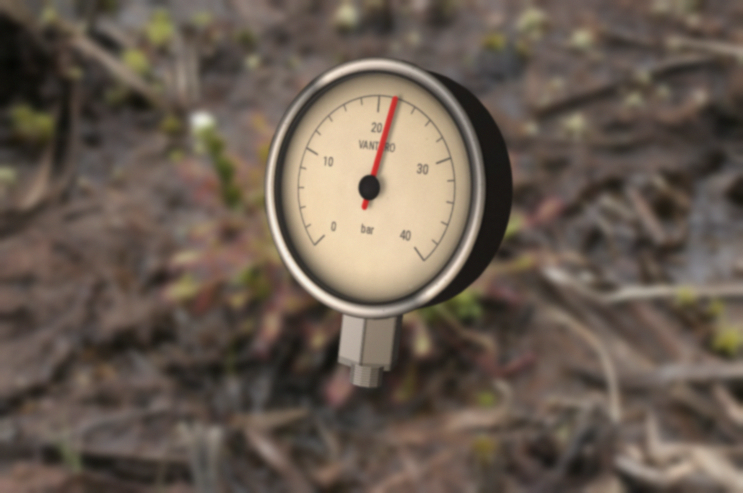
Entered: 22 bar
